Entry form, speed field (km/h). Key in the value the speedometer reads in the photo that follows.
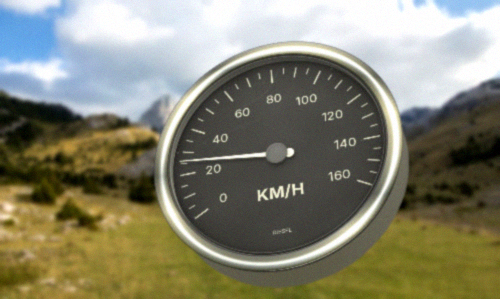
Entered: 25 km/h
